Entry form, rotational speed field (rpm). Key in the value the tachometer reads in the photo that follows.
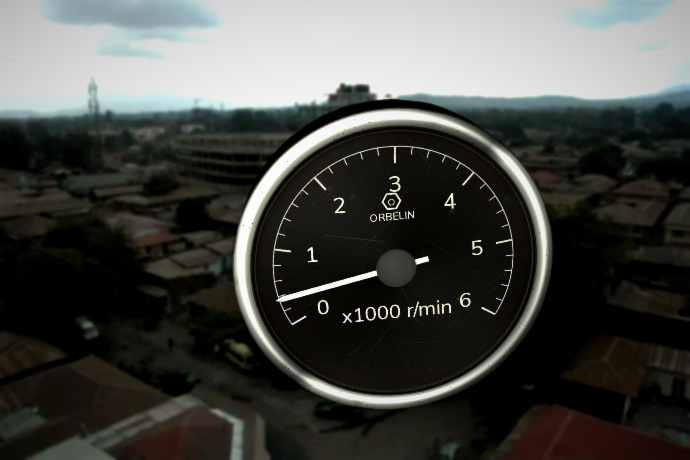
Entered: 400 rpm
